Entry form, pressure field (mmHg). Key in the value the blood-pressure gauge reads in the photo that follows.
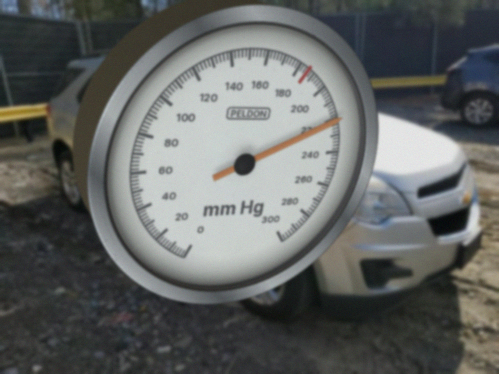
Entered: 220 mmHg
